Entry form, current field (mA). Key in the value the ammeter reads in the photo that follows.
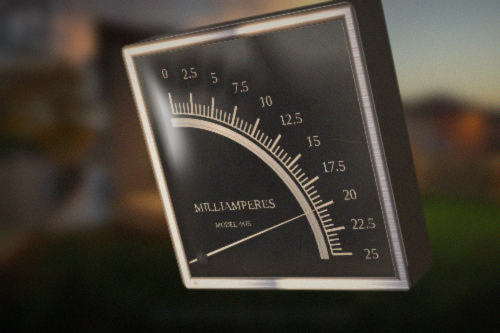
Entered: 20 mA
